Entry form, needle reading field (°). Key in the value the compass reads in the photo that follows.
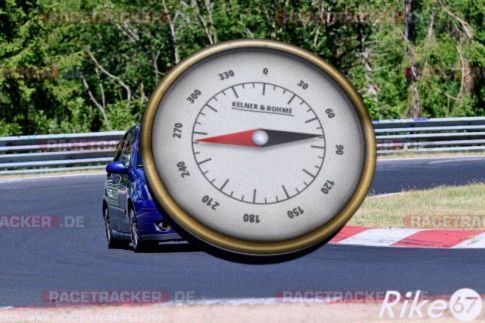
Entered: 260 °
